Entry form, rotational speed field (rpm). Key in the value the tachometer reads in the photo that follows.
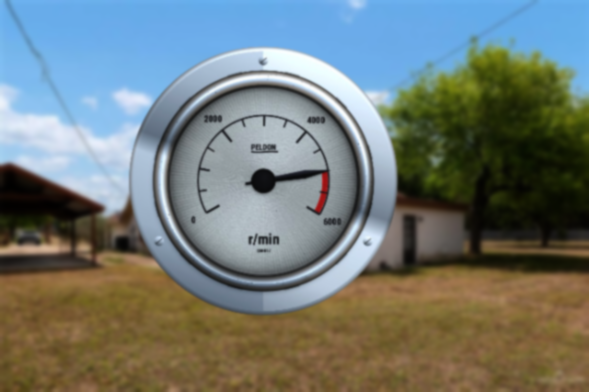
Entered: 5000 rpm
